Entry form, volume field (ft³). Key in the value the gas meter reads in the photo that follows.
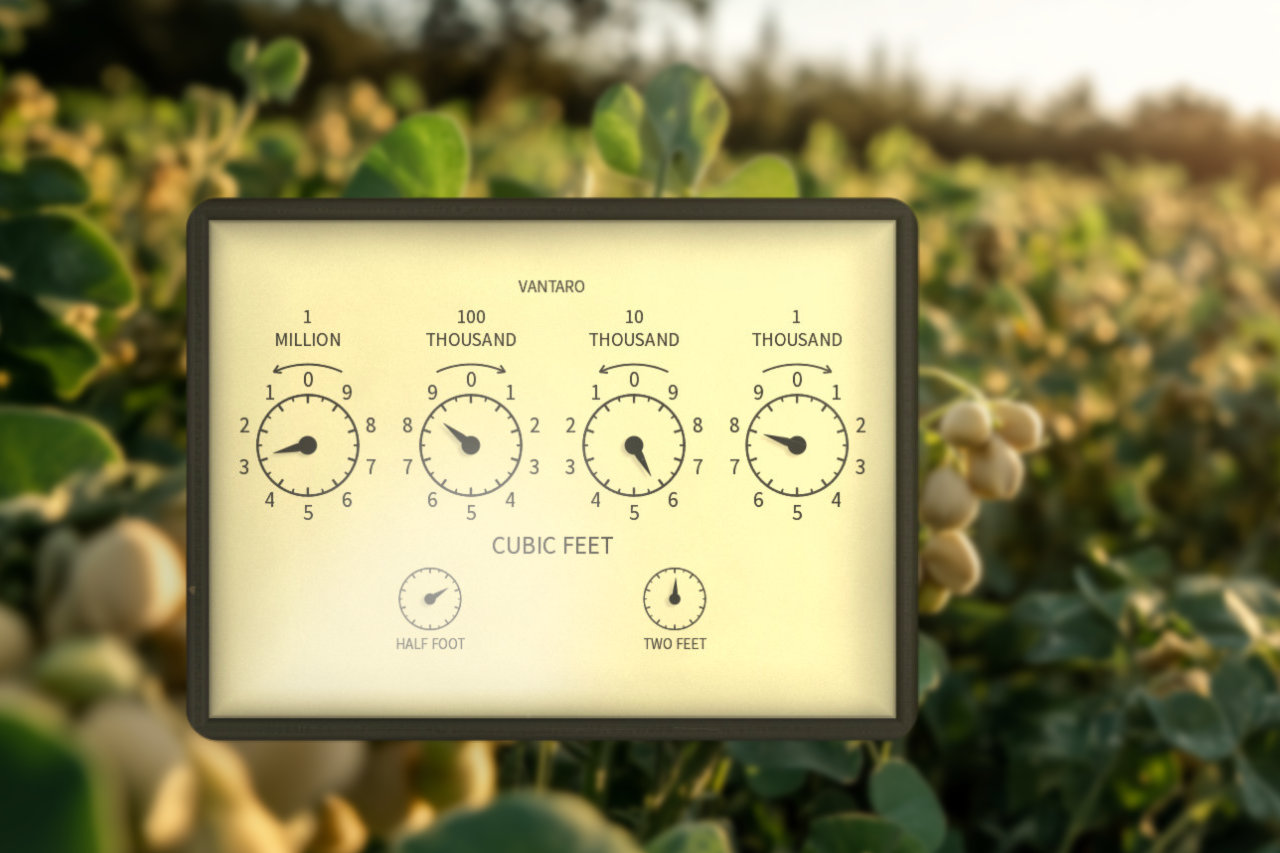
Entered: 285800 ft³
